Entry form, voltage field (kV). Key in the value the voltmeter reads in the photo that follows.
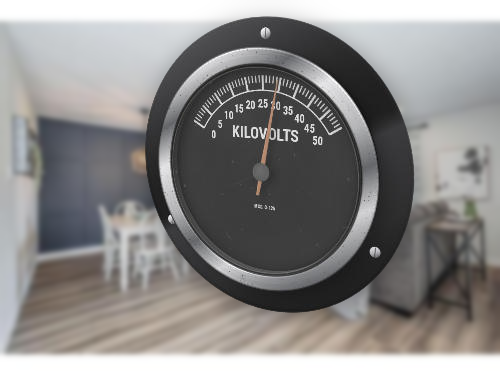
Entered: 30 kV
